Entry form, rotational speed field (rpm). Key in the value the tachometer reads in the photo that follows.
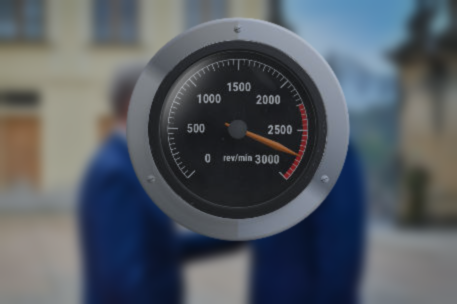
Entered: 2750 rpm
